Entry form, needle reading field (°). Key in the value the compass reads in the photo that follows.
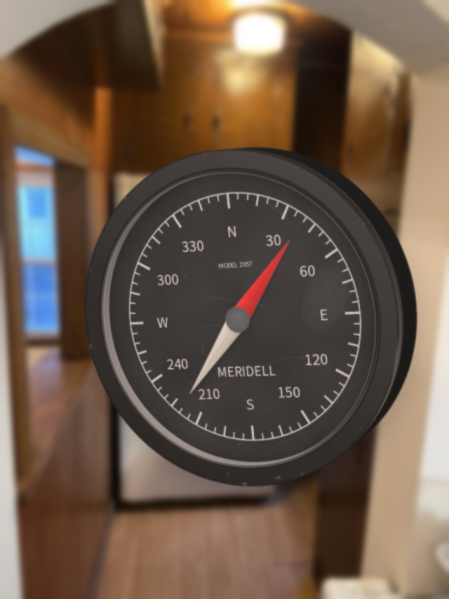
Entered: 40 °
